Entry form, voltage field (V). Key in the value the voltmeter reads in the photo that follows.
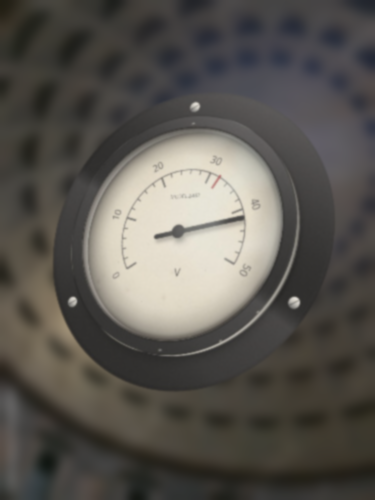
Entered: 42 V
